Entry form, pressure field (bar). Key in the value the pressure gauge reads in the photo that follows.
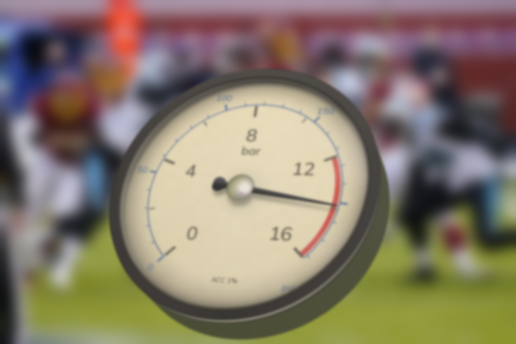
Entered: 14 bar
